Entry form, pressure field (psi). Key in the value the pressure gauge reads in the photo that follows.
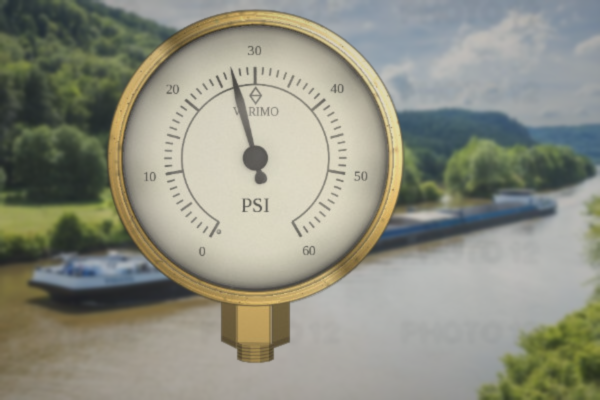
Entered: 27 psi
